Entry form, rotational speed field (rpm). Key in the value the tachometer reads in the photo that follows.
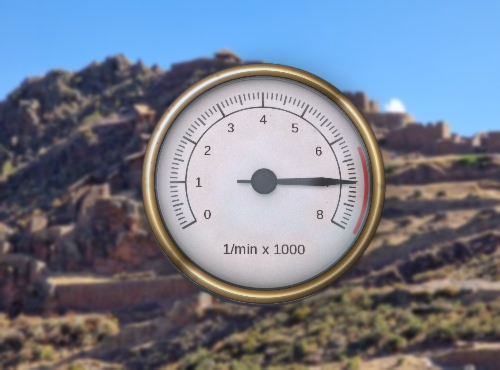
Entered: 7000 rpm
